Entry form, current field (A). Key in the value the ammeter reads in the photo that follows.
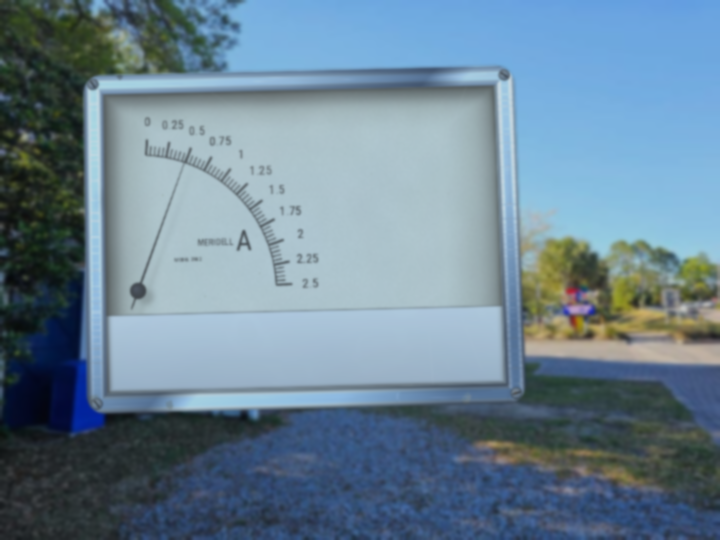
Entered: 0.5 A
